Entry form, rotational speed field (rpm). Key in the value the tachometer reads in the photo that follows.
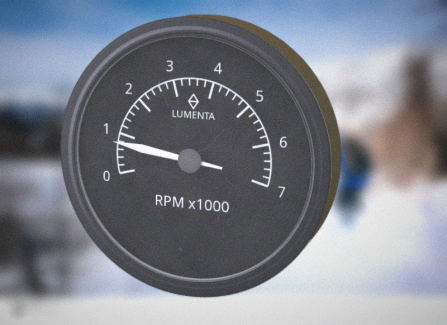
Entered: 800 rpm
